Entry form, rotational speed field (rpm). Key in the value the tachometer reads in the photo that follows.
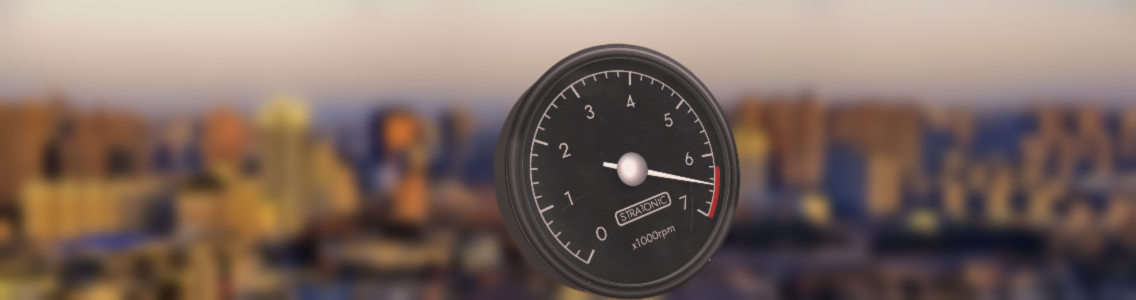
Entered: 6500 rpm
